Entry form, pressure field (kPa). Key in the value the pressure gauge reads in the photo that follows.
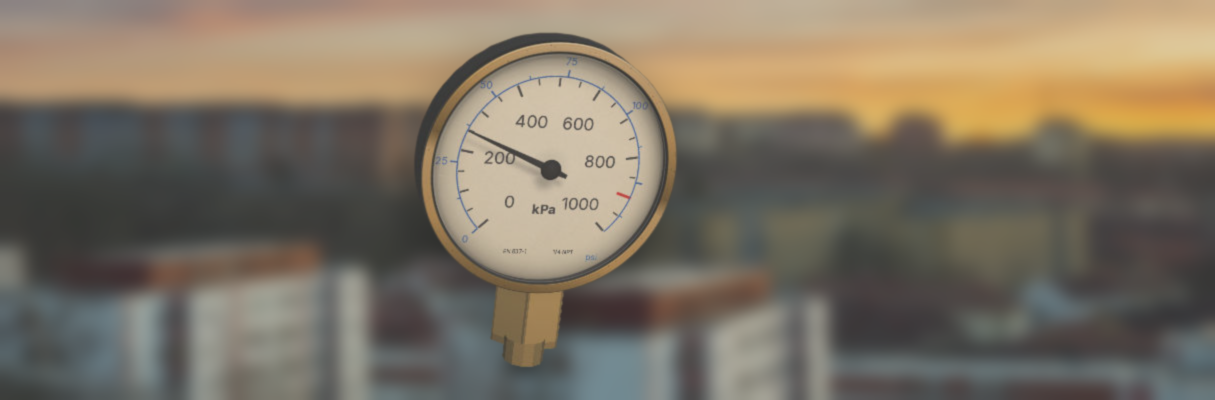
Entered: 250 kPa
